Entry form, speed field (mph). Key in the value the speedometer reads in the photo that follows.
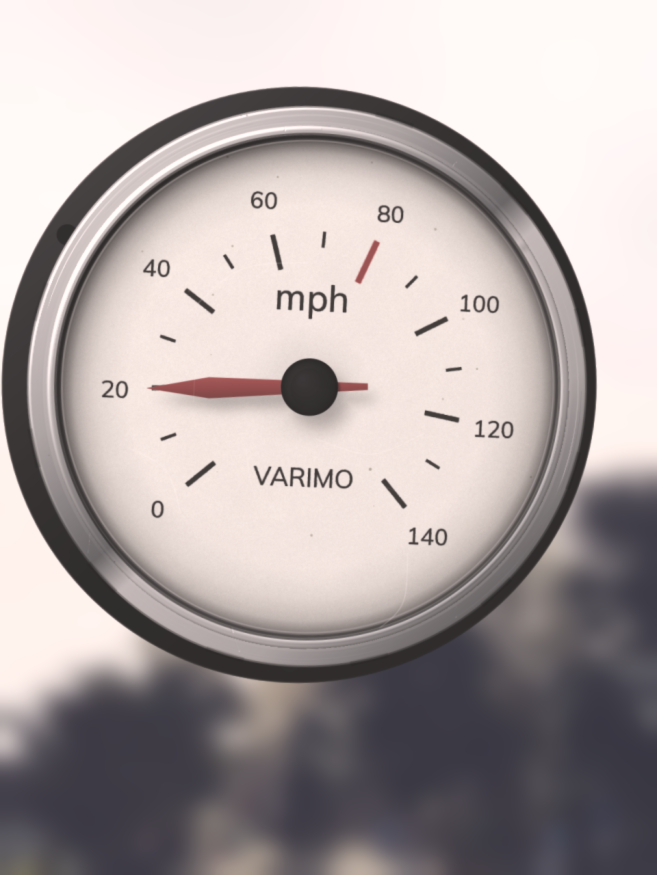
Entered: 20 mph
